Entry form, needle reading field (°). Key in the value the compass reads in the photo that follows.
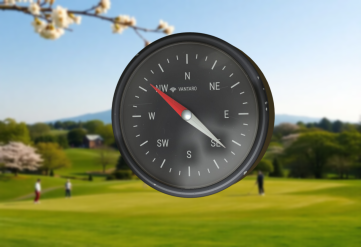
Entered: 310 °
